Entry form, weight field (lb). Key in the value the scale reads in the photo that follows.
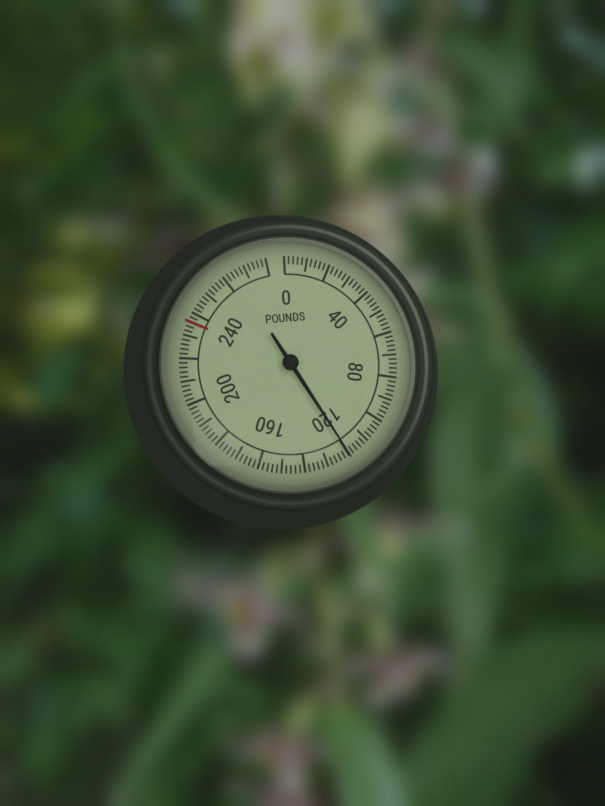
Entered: 120 lb
